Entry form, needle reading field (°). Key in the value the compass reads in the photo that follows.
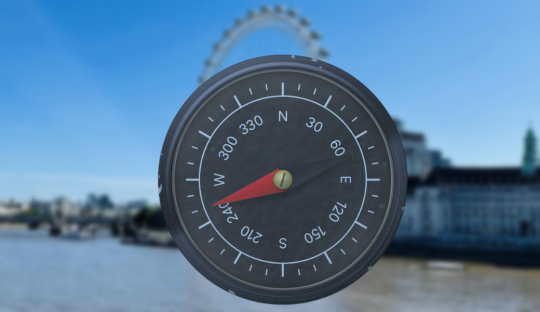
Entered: 250 °
